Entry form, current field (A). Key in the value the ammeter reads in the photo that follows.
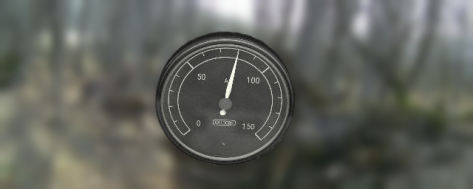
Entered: 80 A
